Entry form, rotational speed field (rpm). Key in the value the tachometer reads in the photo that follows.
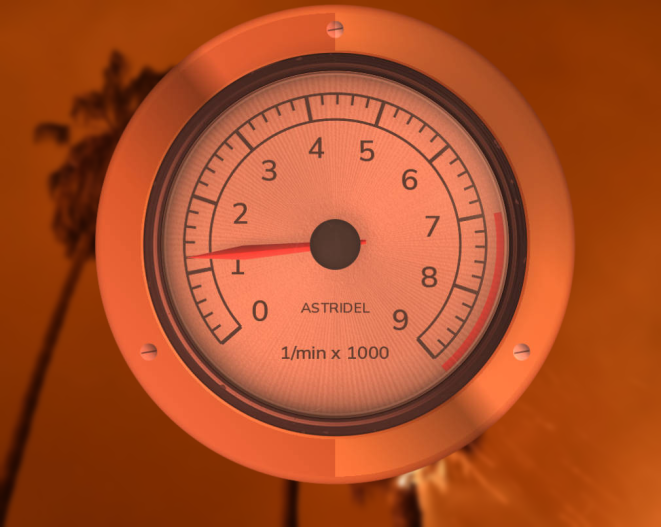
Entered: 1200 rpm
